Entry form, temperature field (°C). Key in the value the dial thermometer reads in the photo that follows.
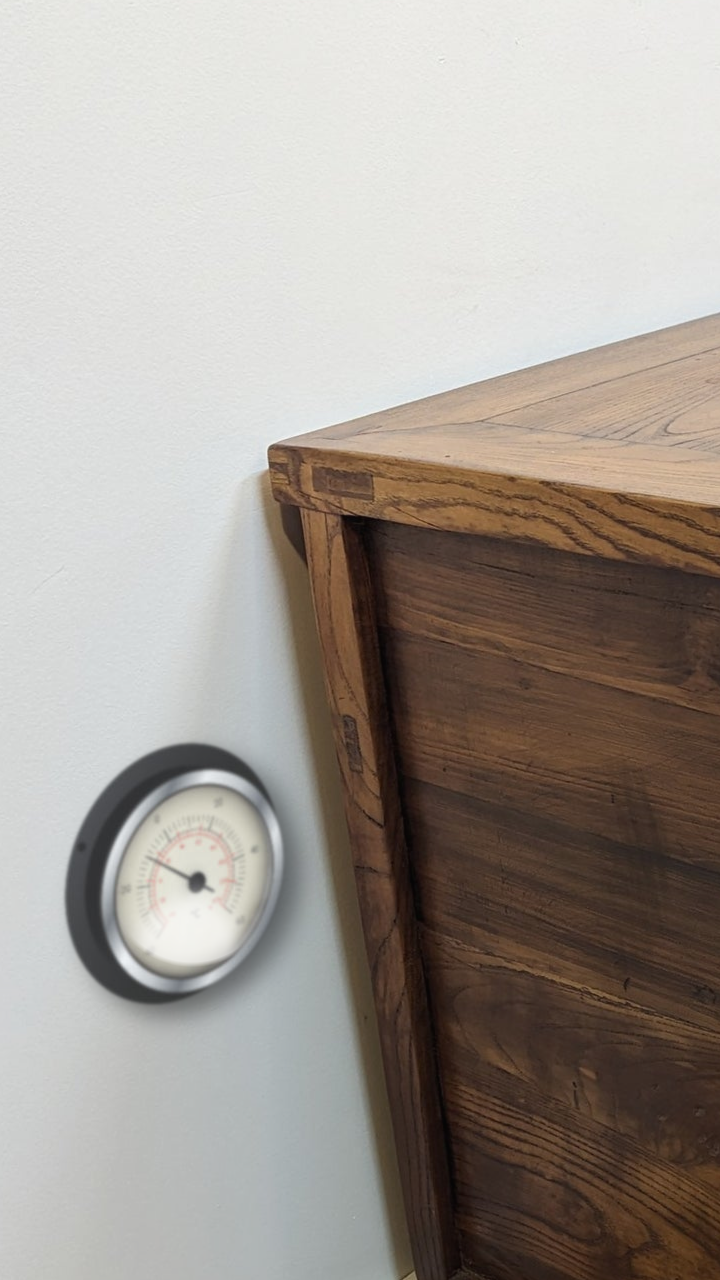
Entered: -10 °C
